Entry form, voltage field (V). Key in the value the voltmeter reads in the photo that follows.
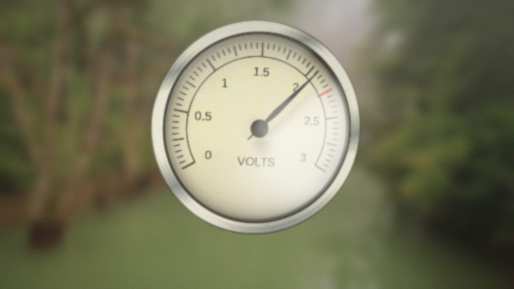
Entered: 2.05 V
